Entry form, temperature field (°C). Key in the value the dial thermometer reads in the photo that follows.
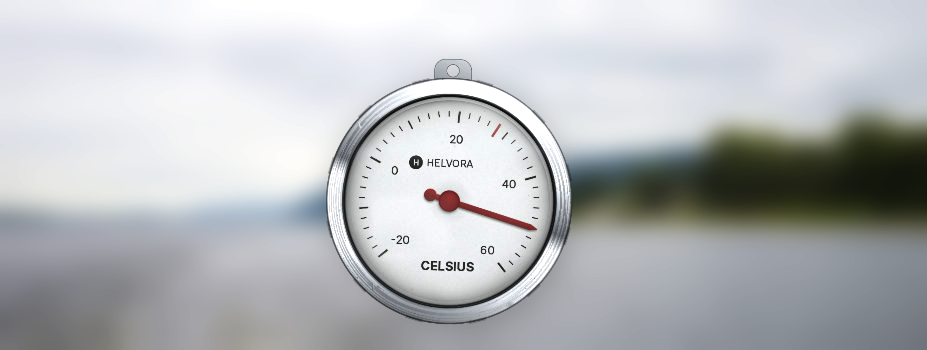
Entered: 50 °C
